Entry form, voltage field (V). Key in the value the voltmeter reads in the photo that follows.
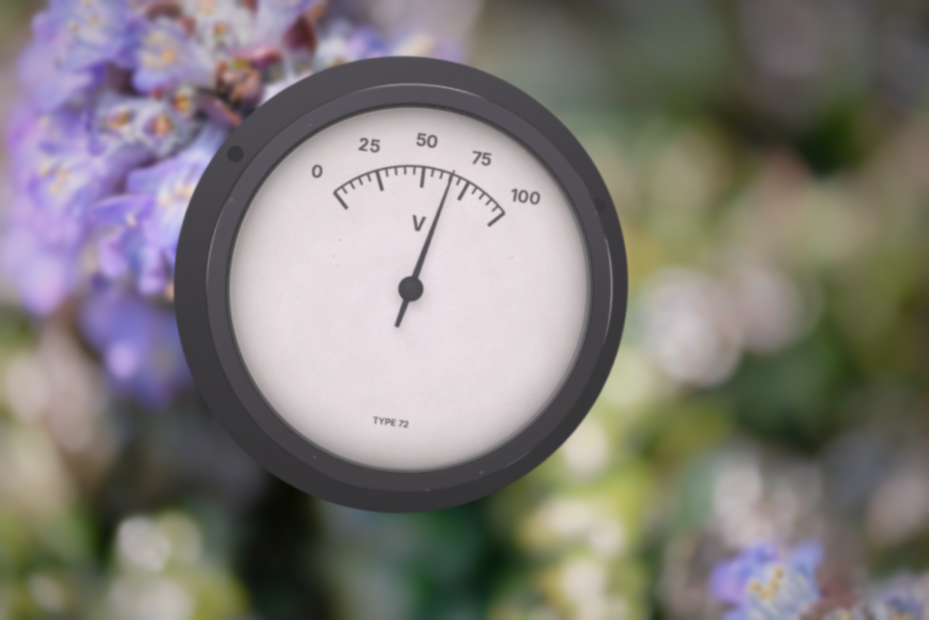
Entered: 65 V
